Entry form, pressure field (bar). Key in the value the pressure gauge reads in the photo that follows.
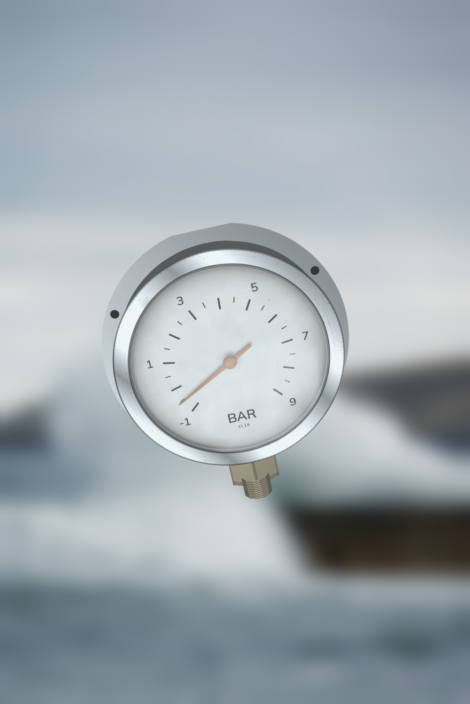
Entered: -0.5 bar
